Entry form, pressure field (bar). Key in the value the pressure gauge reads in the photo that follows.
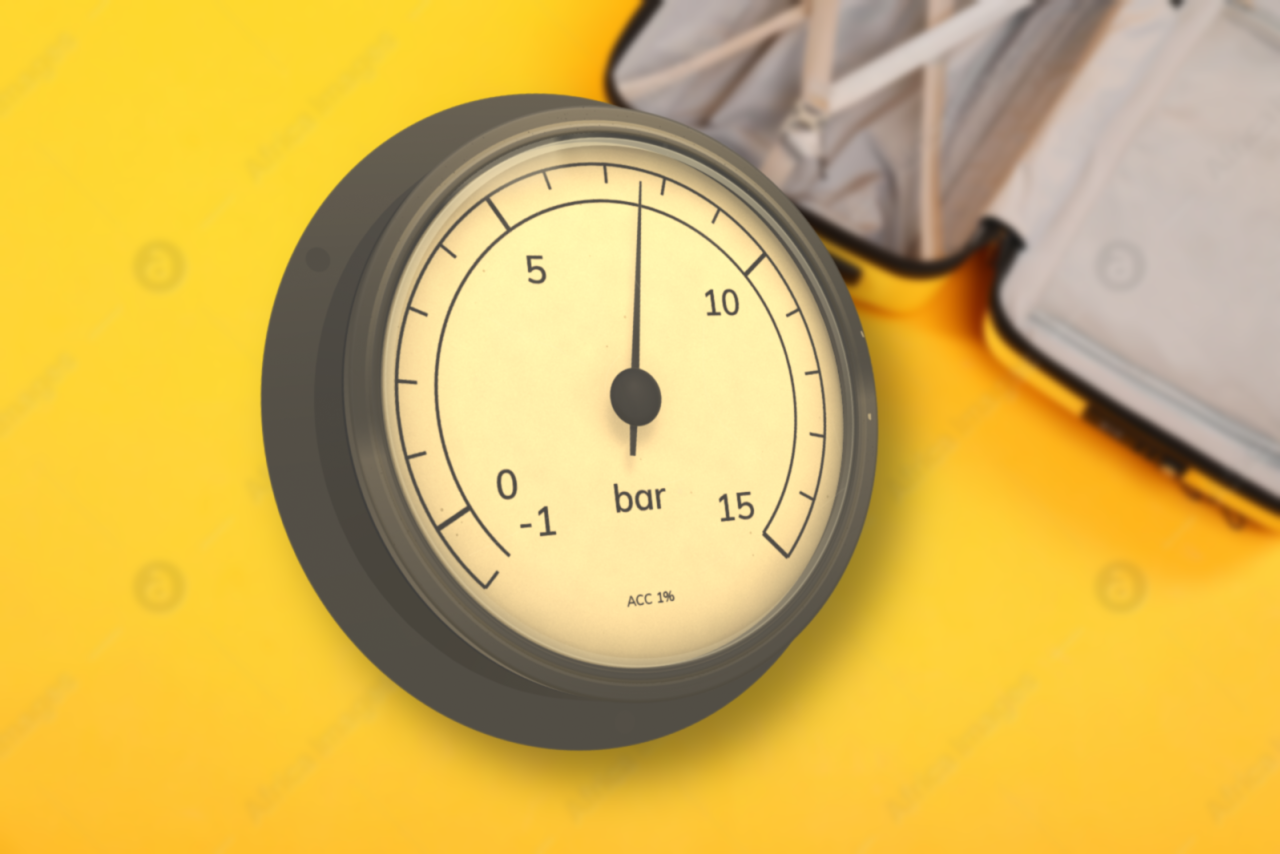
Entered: 7.5 bar
